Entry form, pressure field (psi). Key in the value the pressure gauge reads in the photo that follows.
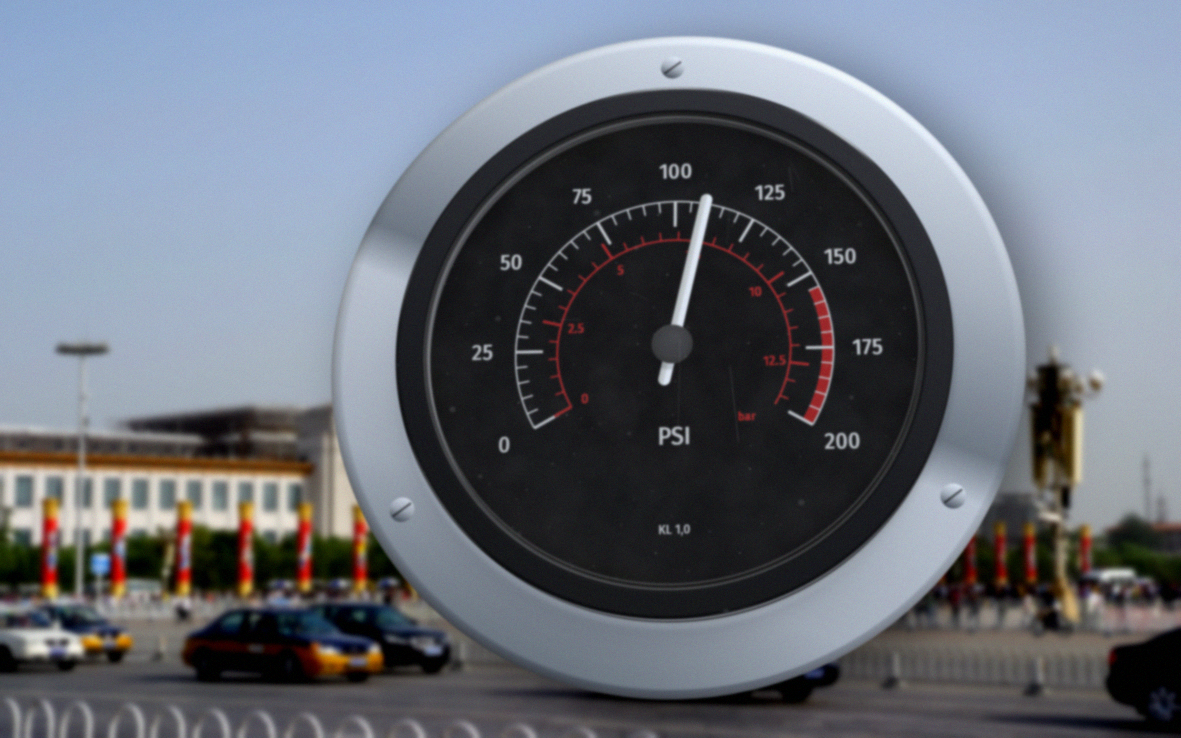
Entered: 110 psi
